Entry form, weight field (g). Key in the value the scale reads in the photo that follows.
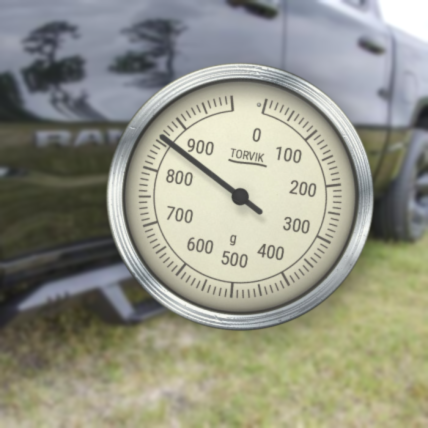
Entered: 860 g
